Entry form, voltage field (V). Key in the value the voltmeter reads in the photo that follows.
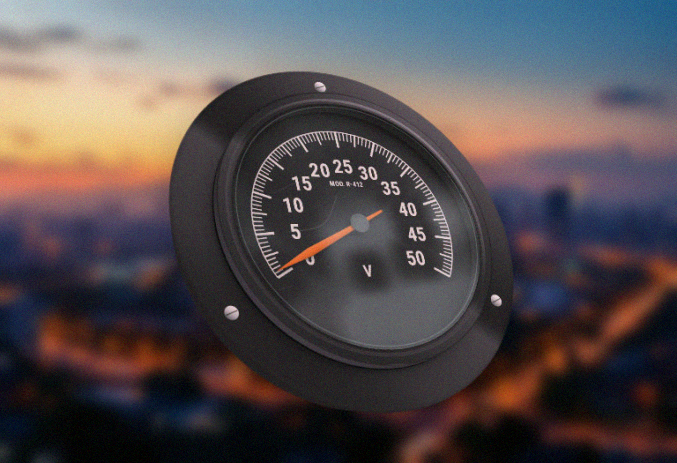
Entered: 0.5 V
